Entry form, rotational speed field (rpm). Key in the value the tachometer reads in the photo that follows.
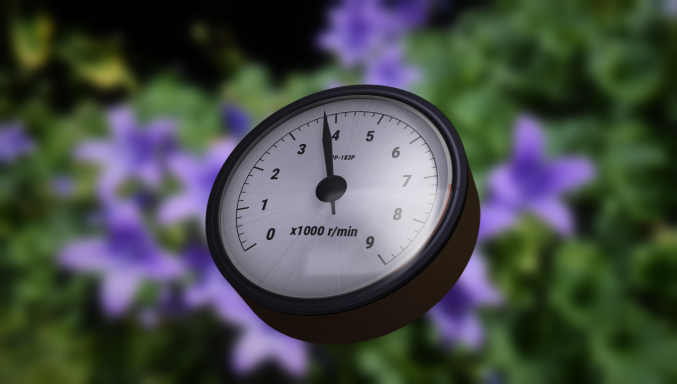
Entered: 3800 rpm
